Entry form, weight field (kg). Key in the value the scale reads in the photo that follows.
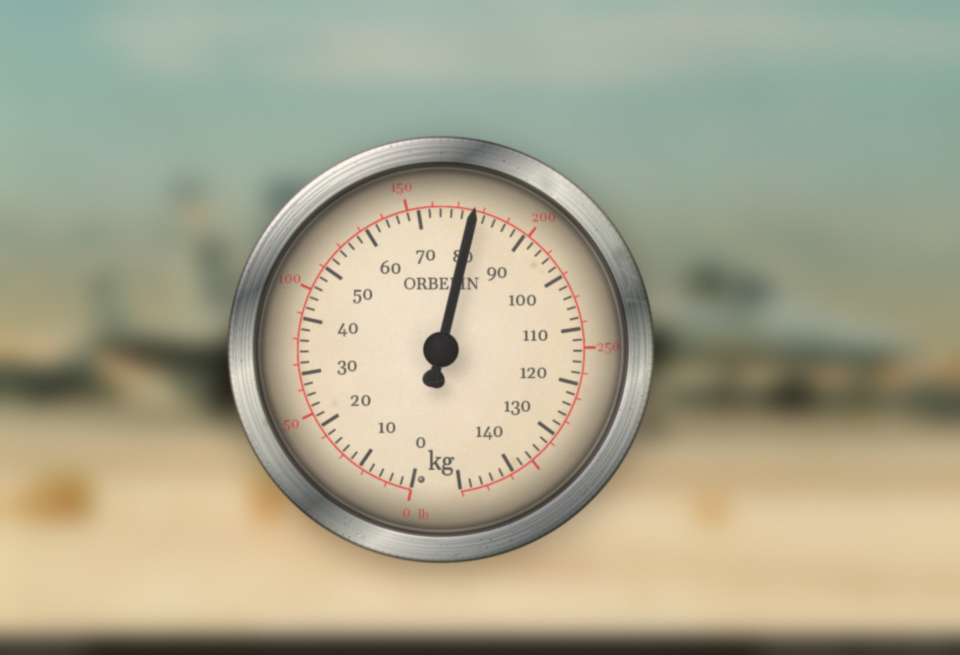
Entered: 80 kg
